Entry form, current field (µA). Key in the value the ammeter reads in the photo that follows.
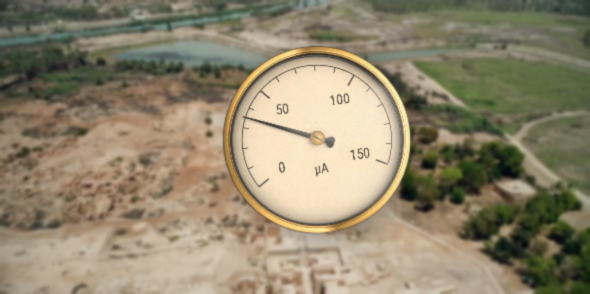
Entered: 35 µA
